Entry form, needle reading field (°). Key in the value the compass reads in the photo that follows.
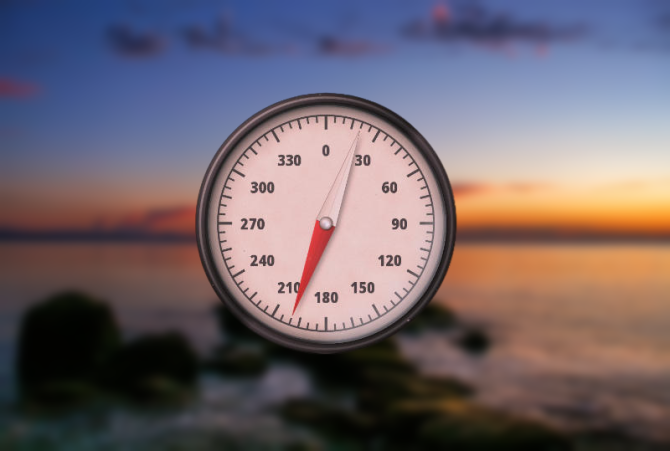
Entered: 200 °
